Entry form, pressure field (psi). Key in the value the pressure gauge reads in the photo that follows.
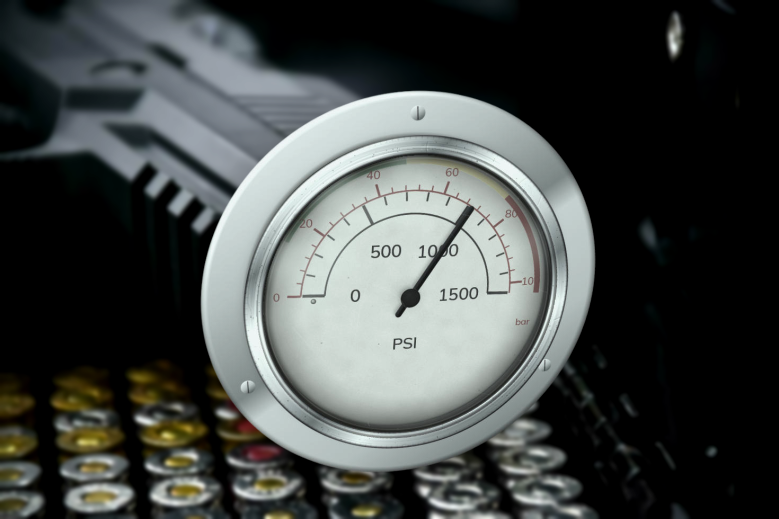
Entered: 1000 psi
